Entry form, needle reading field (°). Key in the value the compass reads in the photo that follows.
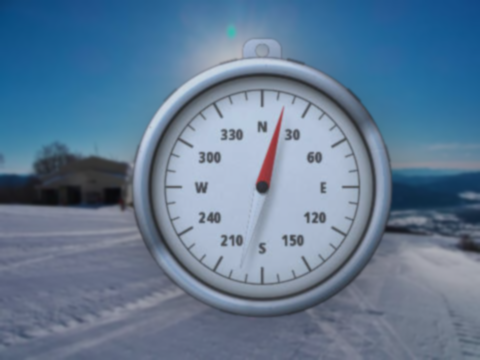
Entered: 15 °
